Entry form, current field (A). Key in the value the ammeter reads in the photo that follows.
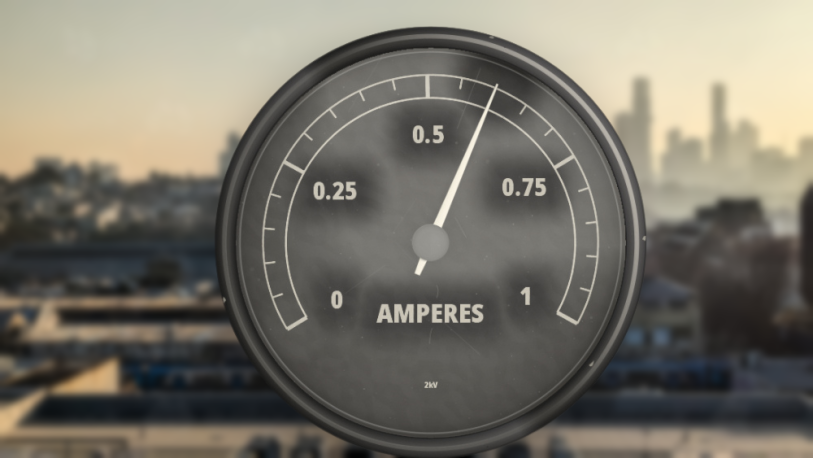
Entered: 0.6 A
